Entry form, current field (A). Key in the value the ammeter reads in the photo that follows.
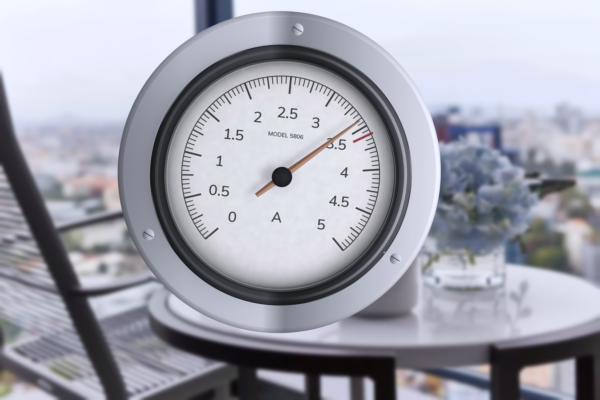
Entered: 3.4 A
